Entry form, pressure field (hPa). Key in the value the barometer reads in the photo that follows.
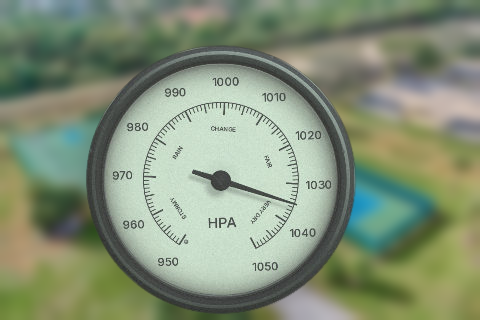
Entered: 1035 hPa
